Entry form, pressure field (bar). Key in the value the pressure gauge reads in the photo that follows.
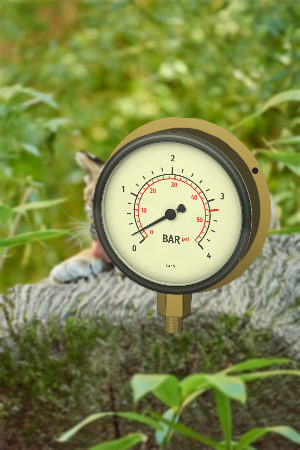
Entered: 0.2 bar
